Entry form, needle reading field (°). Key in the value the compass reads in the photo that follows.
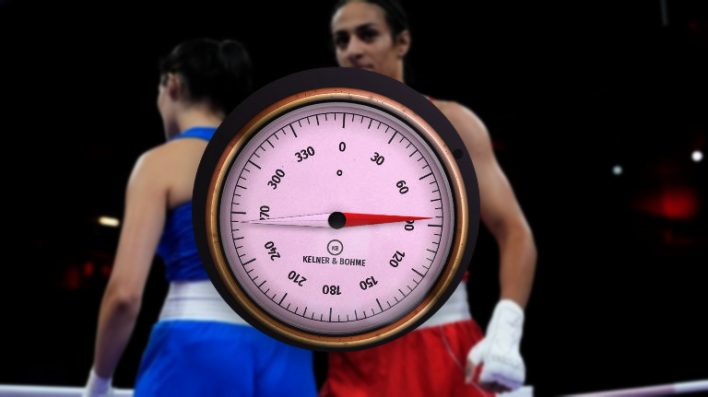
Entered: 85 °
